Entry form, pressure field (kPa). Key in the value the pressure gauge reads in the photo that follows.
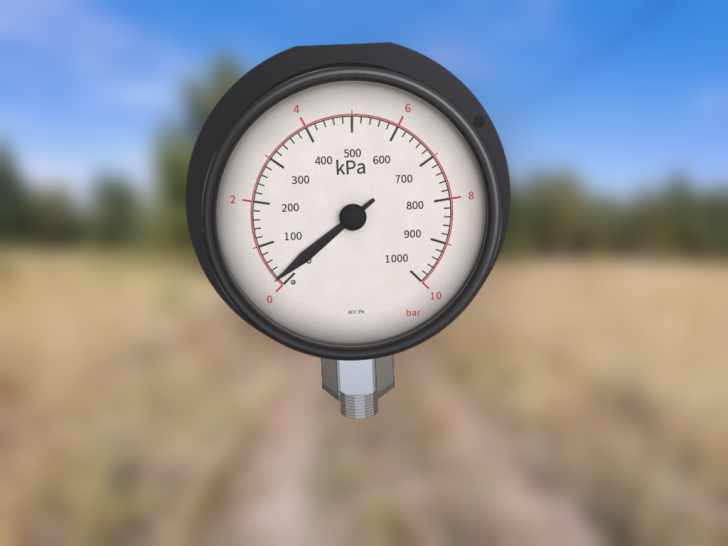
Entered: 20 kPa
